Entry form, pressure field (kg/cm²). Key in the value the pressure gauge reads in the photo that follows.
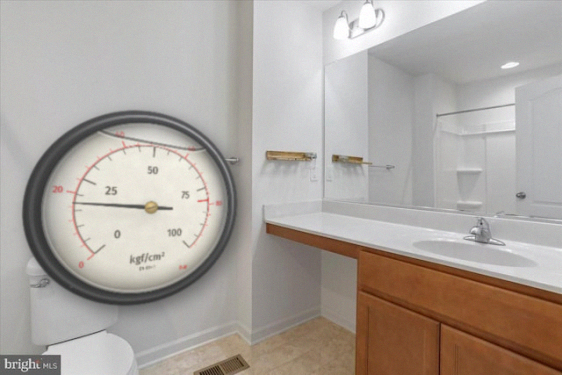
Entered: 17.5 kg/cm²
